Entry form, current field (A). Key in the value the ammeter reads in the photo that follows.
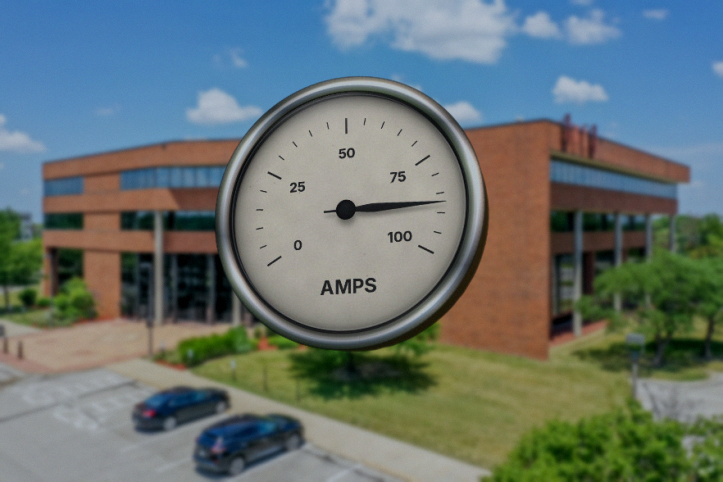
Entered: 87.5 A
